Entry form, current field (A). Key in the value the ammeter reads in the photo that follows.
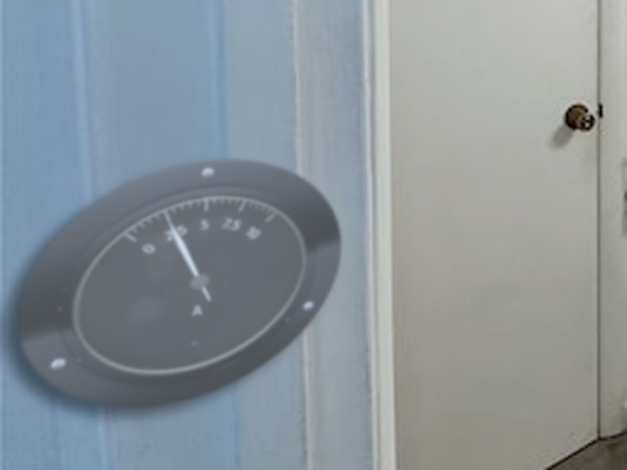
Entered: 2.5 A
